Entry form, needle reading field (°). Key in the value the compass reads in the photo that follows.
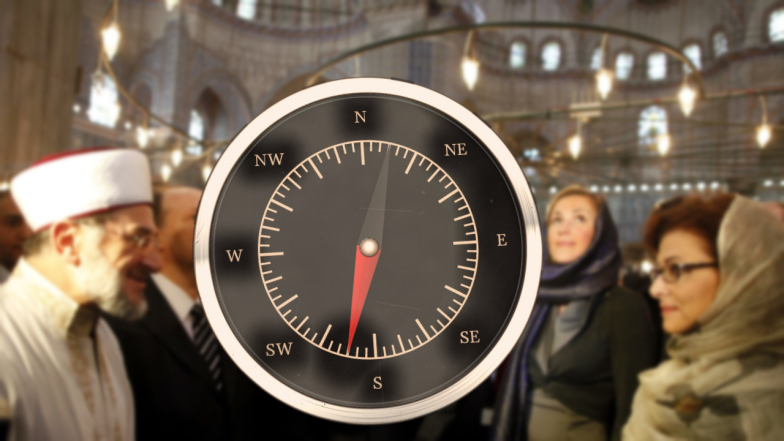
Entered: 195 °
